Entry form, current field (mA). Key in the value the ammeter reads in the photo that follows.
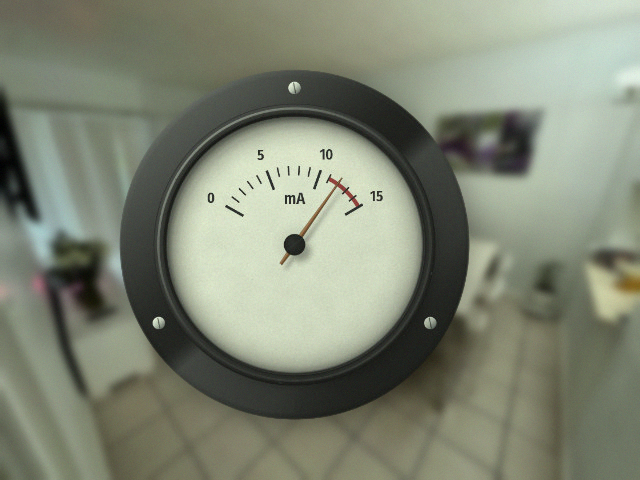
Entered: 12 mA
